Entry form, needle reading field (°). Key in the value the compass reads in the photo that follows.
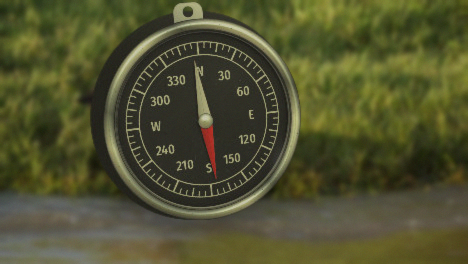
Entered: 175 °
